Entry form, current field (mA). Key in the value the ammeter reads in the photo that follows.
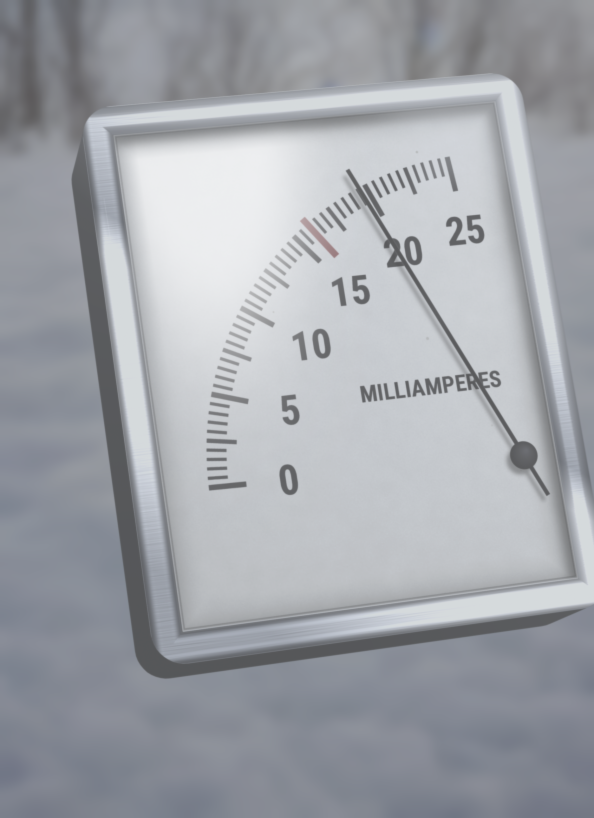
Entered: 19.5 mA
